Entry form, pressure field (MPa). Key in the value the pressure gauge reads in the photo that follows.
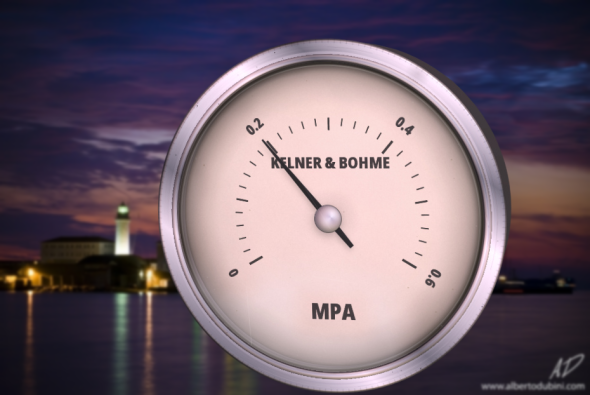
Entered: 0.2 MPa
